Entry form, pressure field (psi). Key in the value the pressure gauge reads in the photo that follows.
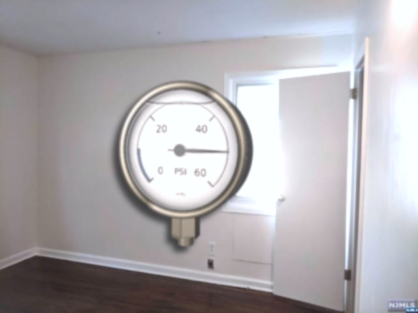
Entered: 50 psi
